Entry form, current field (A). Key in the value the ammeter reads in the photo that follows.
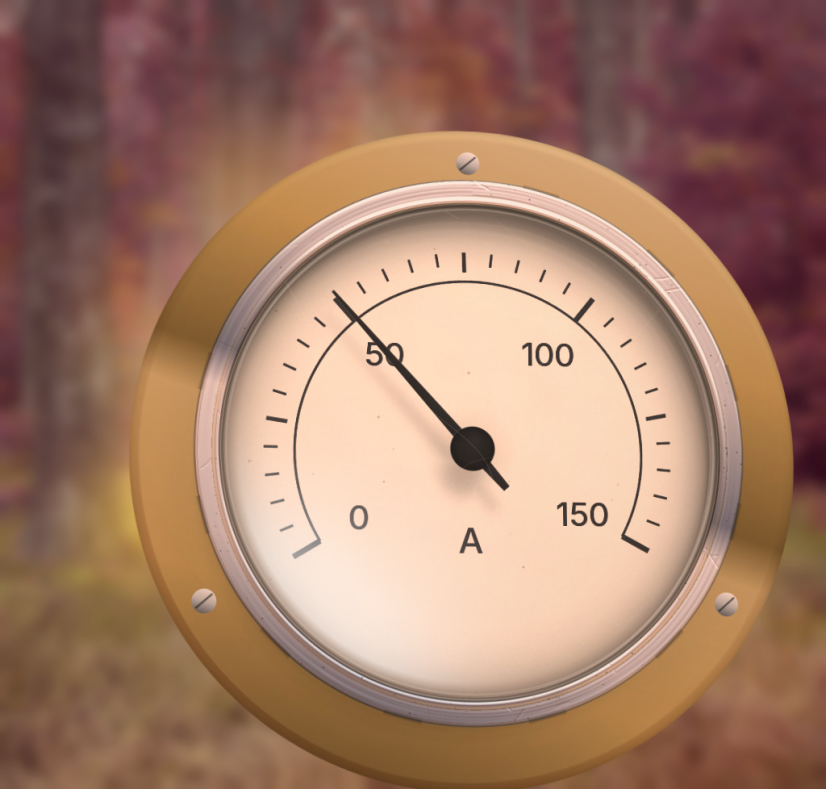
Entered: 50 A
